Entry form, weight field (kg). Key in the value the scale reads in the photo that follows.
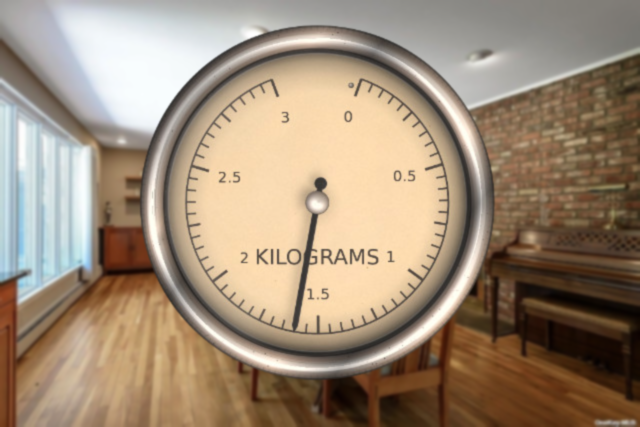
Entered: 1.6 kg
